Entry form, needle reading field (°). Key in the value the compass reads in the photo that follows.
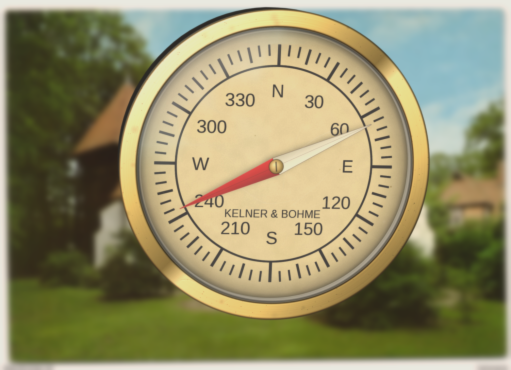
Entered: 245 °
